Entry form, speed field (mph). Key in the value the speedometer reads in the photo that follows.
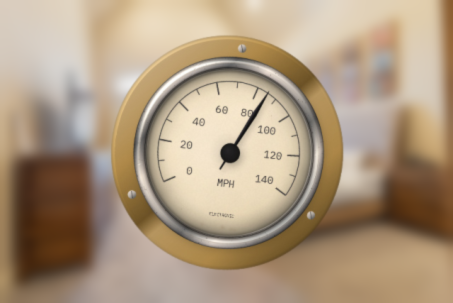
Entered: 85 mph
